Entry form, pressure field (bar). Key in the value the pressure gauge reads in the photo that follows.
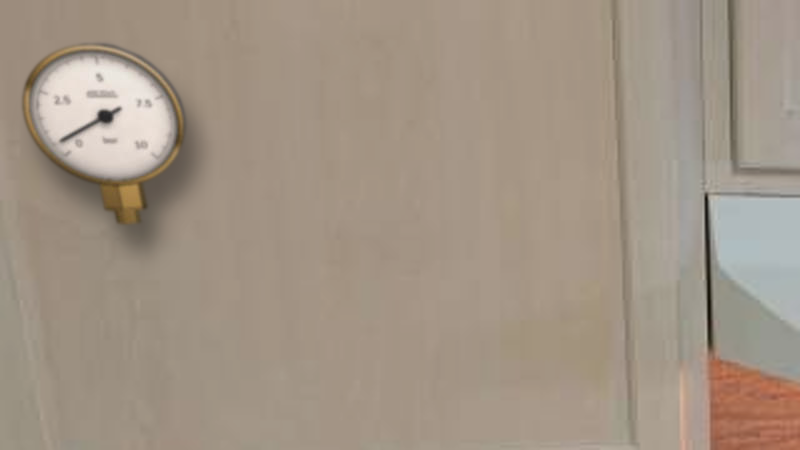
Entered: 0.5 bar
